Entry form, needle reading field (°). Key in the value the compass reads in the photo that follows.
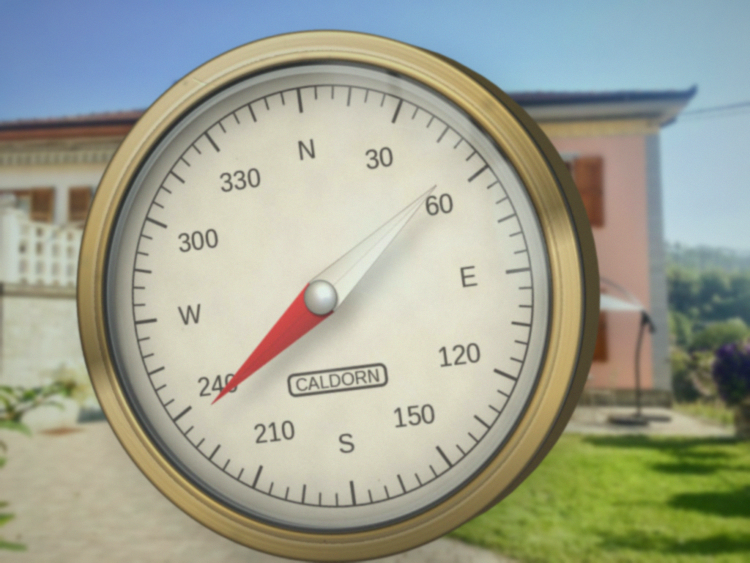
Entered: 235 °
